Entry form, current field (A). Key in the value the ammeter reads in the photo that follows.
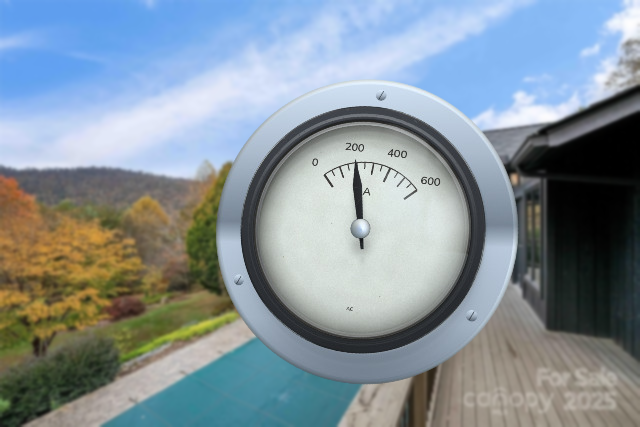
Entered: 200 A
